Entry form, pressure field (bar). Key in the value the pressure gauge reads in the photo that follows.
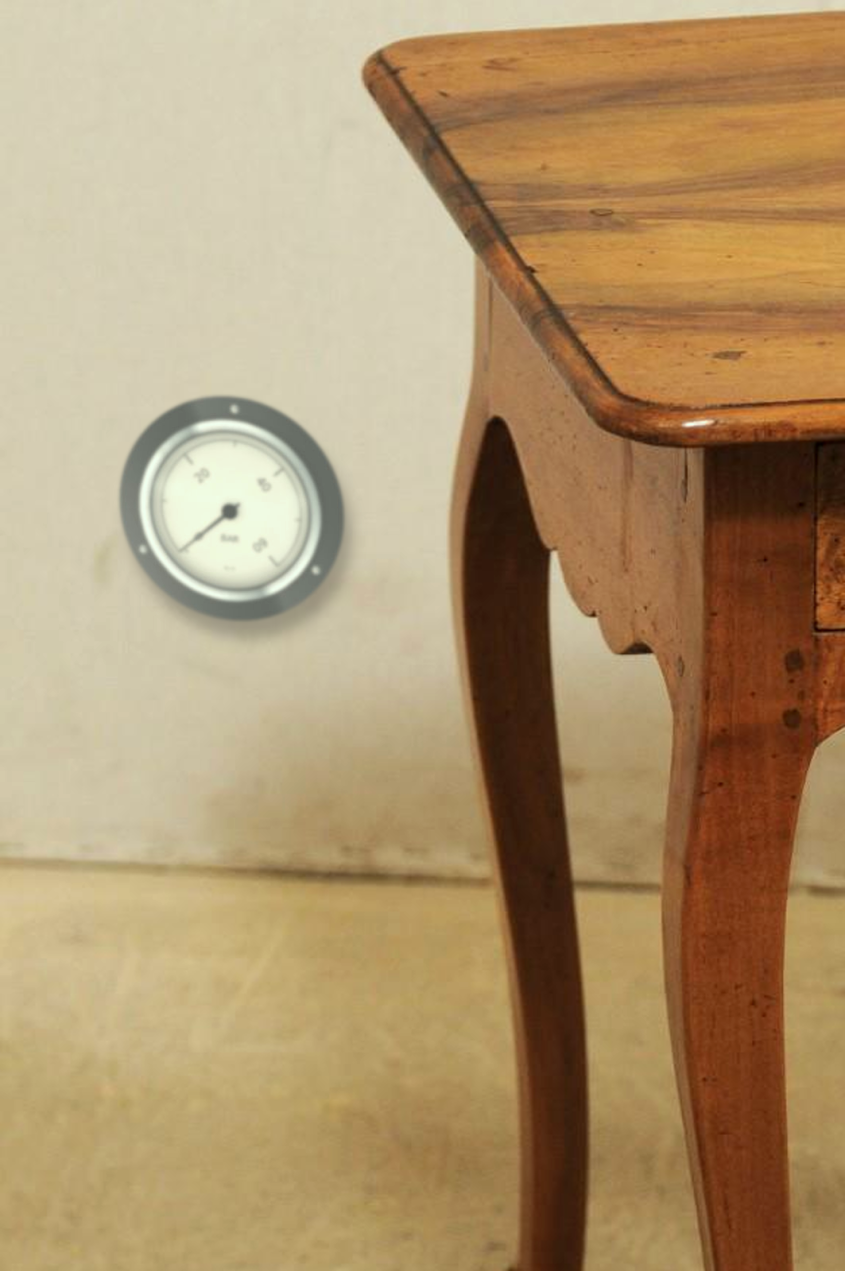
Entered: 0 bar
